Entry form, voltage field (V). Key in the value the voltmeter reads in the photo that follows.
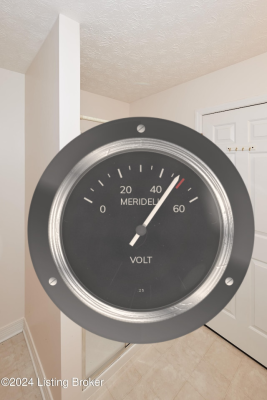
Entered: 47.5 V
